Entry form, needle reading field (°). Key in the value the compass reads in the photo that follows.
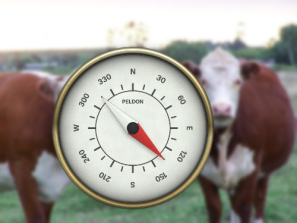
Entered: 135 °
